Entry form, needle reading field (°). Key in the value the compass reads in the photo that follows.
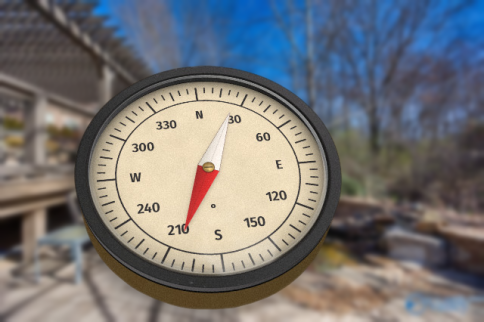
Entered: 205 °
